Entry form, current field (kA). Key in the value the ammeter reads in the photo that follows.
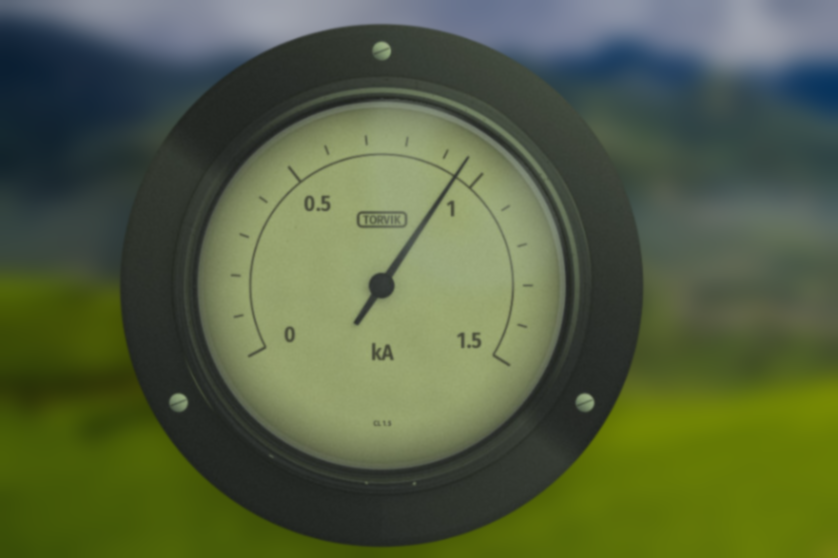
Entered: 0.95 kA
